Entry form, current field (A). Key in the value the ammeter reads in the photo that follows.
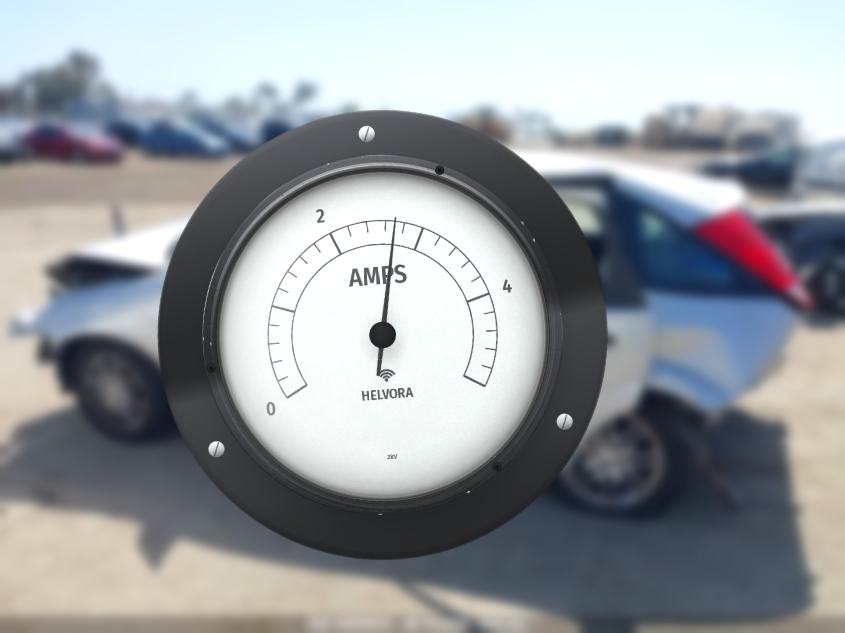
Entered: 2.7 A
